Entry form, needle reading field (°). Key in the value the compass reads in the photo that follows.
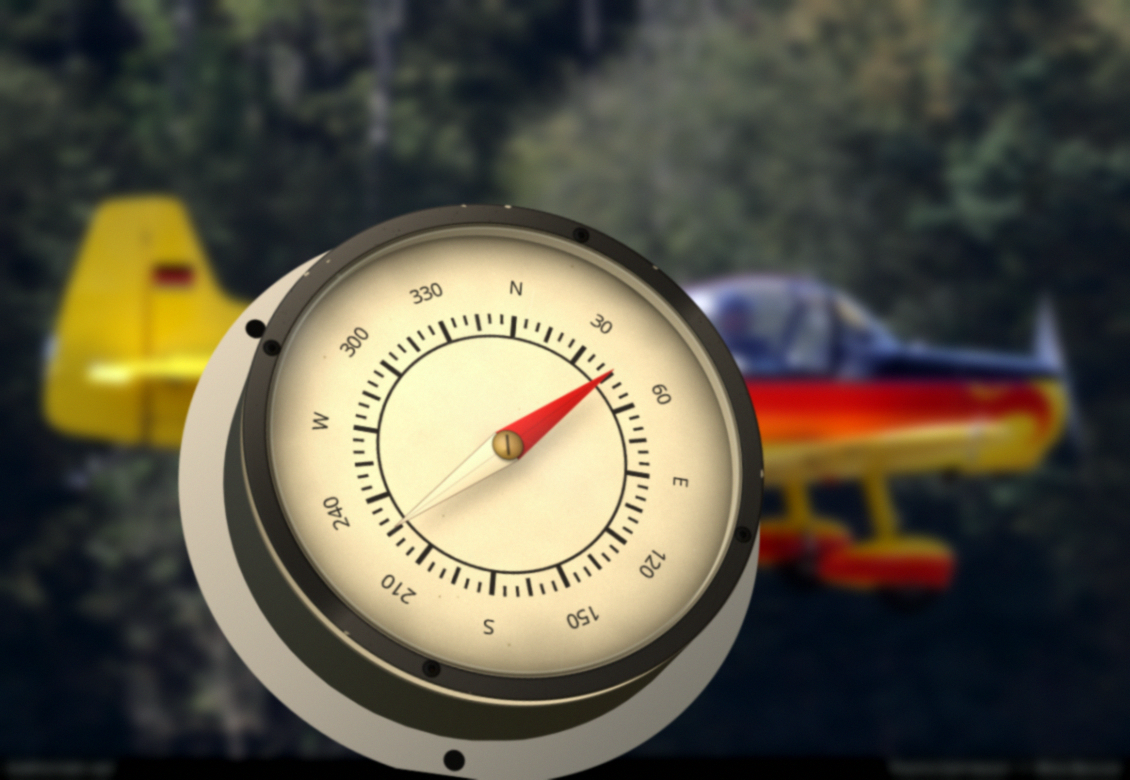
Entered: 45 °
